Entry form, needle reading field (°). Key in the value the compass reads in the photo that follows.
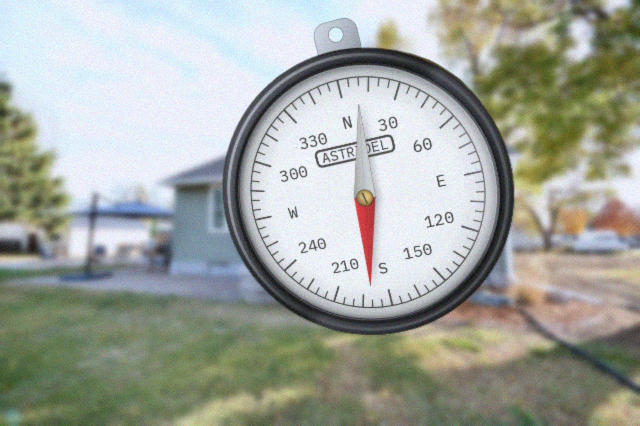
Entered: 190 °
